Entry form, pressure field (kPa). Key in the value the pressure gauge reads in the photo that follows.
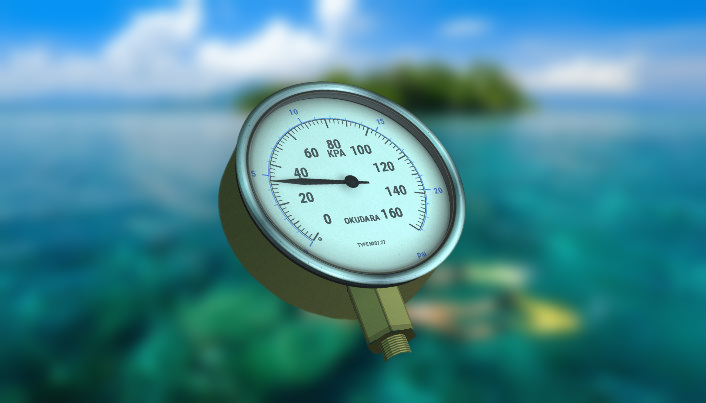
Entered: 30 kPa
